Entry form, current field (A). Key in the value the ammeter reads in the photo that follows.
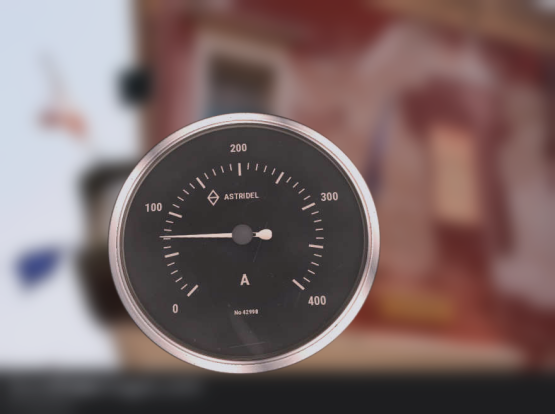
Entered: 70 A
